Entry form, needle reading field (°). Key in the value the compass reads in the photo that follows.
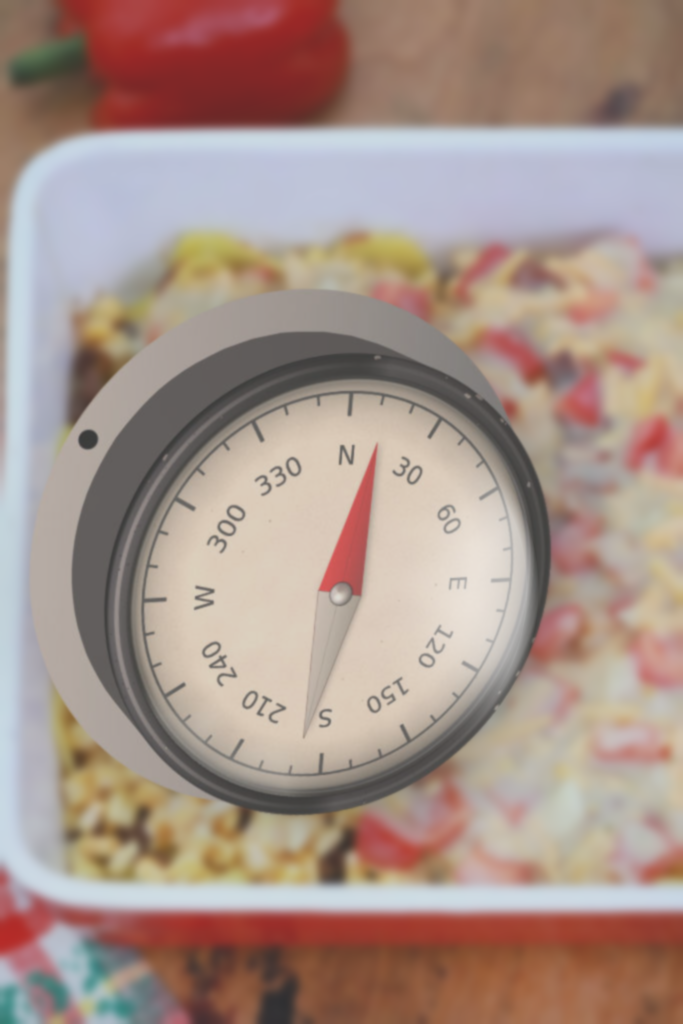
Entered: 10 °
